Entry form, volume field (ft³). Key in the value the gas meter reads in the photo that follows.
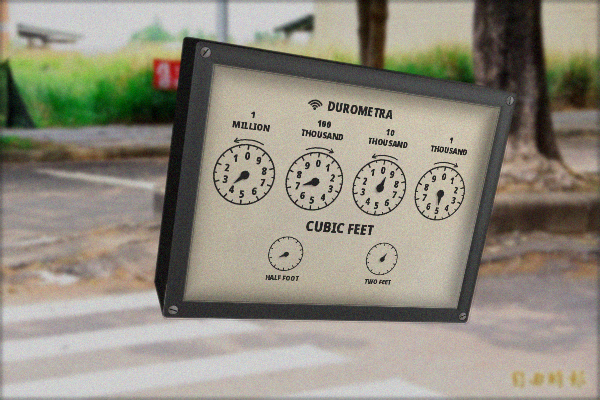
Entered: 369500 ft³
